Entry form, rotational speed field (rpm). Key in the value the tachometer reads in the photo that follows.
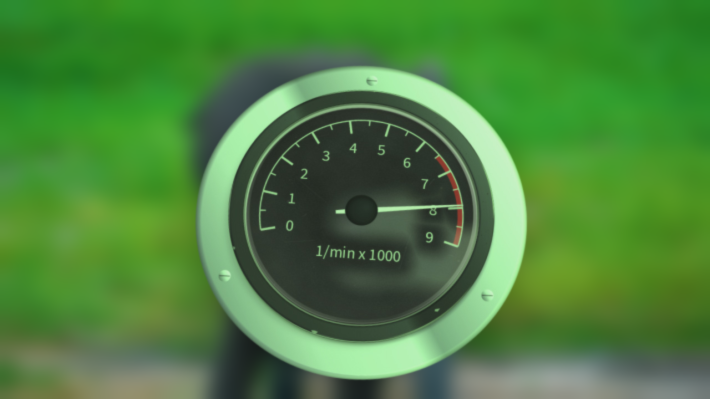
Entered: 8000 rpm
